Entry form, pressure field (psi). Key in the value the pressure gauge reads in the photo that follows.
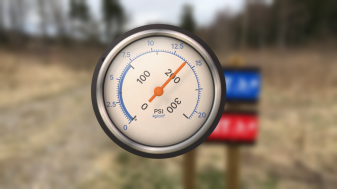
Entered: 200 psi
